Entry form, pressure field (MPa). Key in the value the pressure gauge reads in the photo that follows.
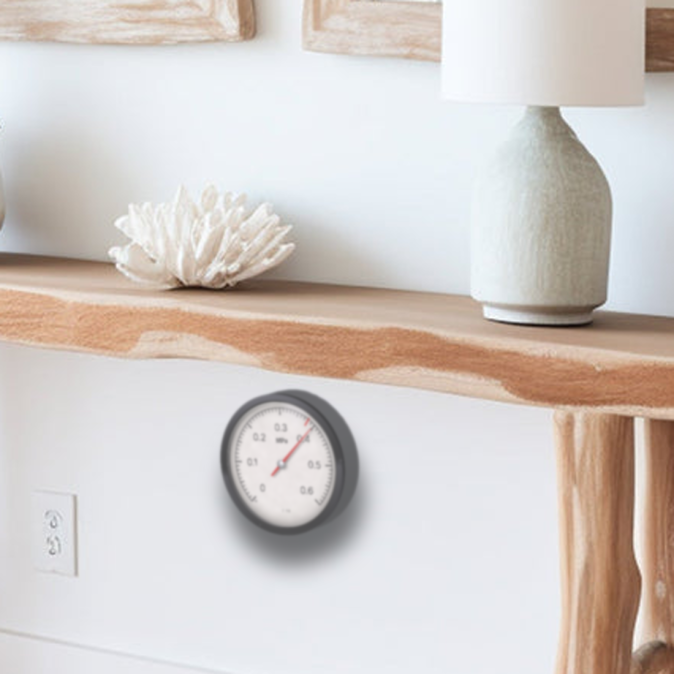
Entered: 0.4 MPa
